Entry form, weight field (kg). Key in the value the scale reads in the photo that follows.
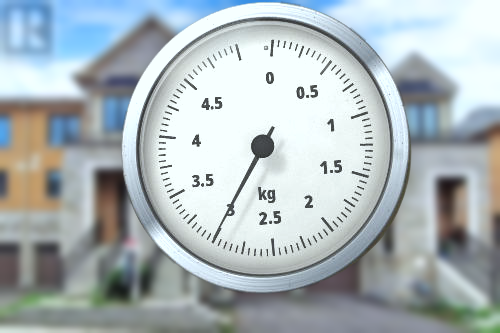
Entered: 3 kg
